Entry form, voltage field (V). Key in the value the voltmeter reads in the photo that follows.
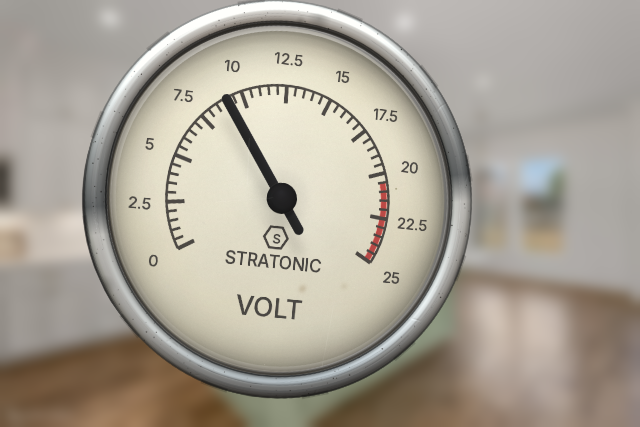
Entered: 9 V
